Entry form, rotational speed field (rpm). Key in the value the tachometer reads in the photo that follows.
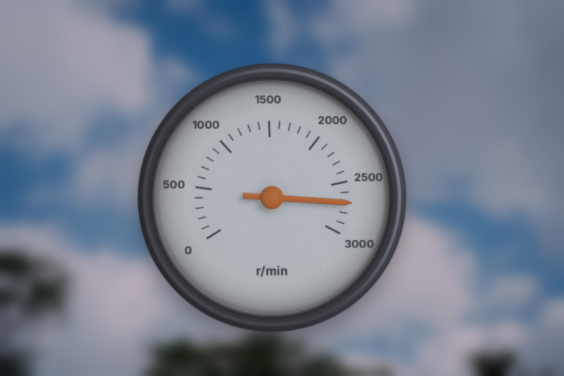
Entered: 2700 rpm
